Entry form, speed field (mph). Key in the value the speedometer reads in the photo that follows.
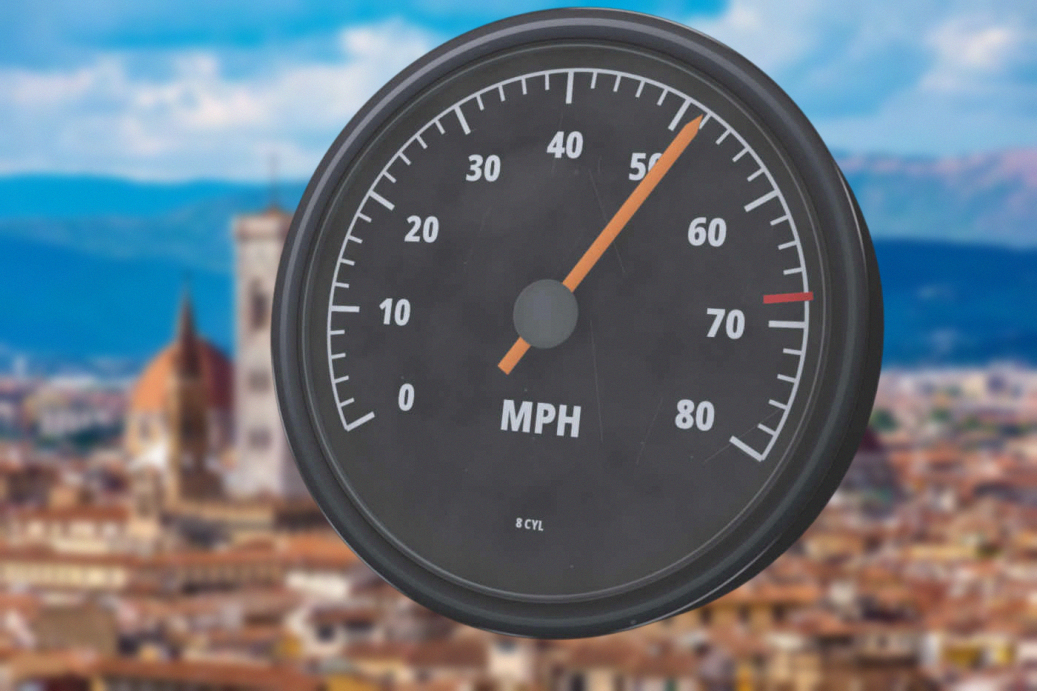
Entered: 52 mph
